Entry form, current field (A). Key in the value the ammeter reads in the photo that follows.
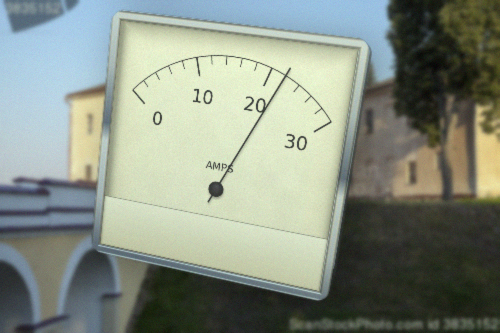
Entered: 22 A
